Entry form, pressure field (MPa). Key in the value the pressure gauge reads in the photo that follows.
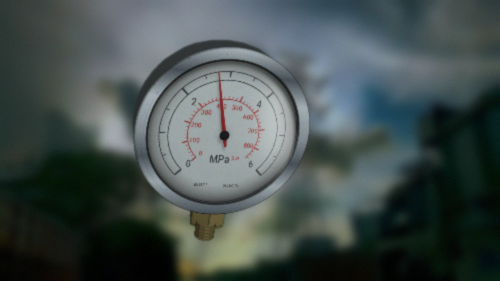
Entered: 2.75 MPa
